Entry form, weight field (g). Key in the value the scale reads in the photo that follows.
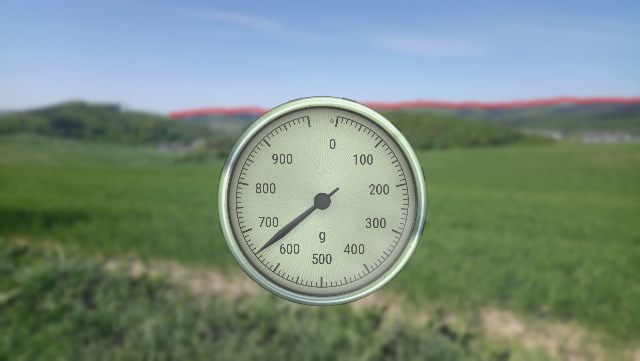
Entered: 650 g
